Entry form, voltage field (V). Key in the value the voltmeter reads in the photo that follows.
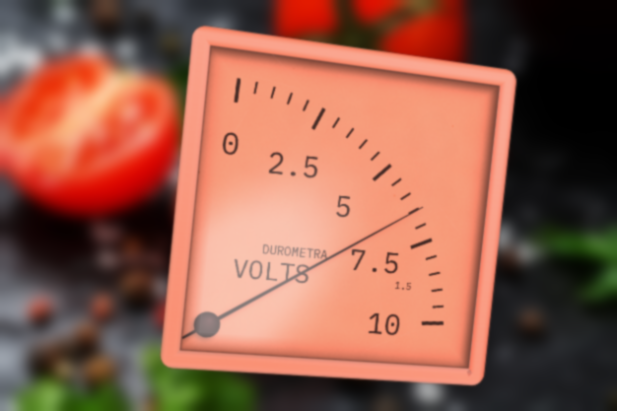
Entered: 6.5 V
